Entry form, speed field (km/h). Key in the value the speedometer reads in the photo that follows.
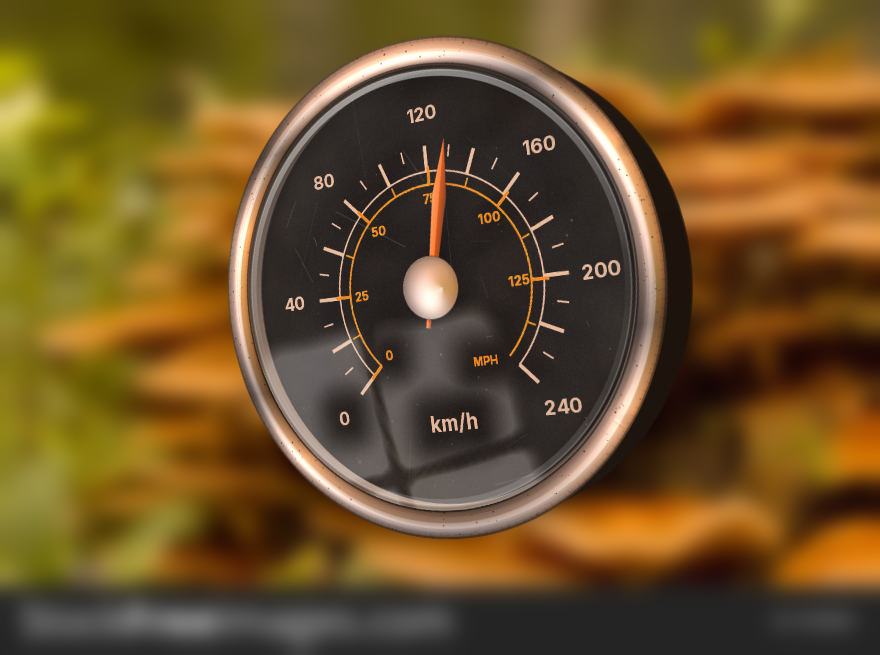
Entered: 130 km/h
